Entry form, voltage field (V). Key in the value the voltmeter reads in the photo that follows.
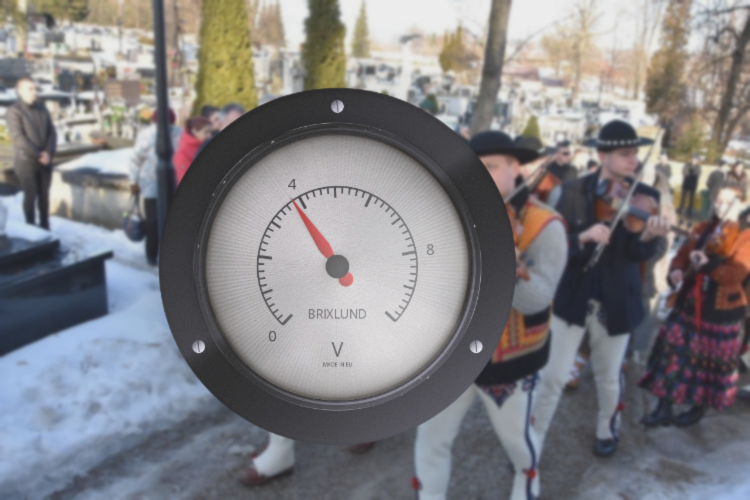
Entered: 3.8 V
